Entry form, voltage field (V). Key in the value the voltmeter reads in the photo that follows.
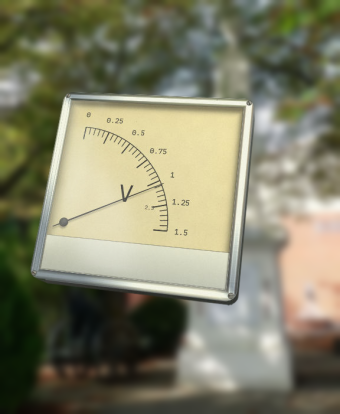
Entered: 1.05 V
